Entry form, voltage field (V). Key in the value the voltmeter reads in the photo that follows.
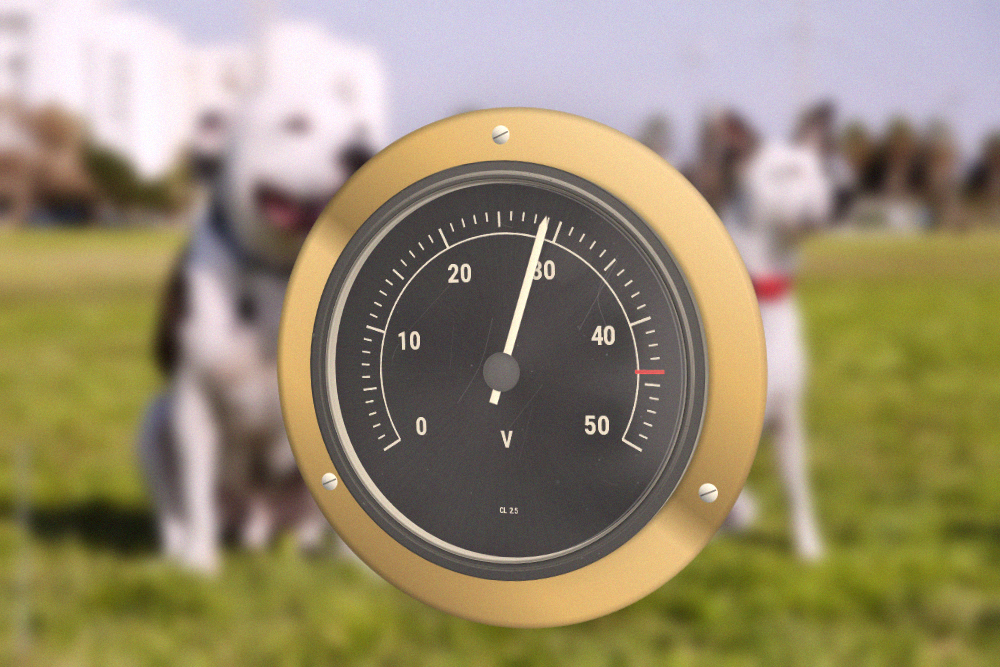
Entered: 29 V
